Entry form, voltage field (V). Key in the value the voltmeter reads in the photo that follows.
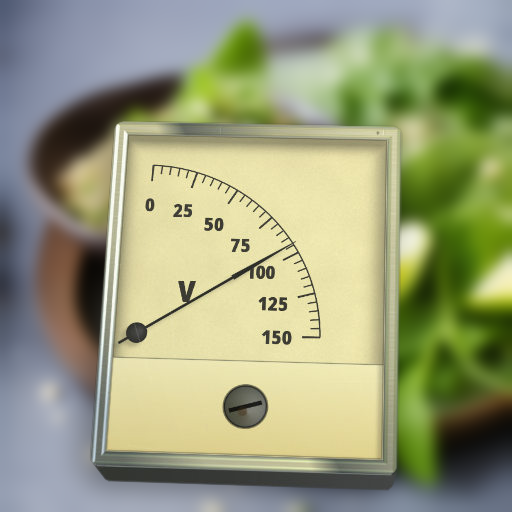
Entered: 95 V
